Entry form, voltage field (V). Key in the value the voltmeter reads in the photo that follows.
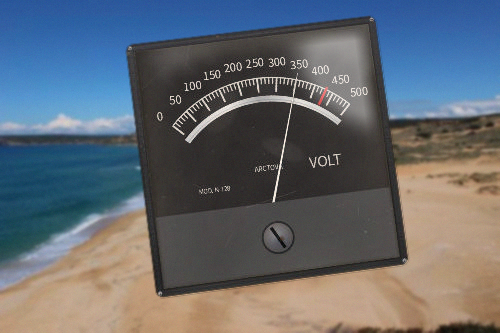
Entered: 350 V
